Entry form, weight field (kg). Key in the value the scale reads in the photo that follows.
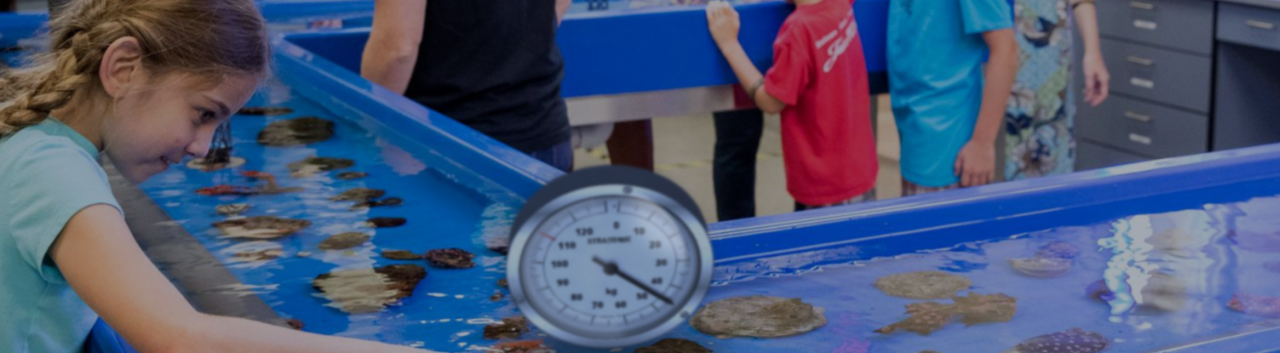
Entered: 45 kg
